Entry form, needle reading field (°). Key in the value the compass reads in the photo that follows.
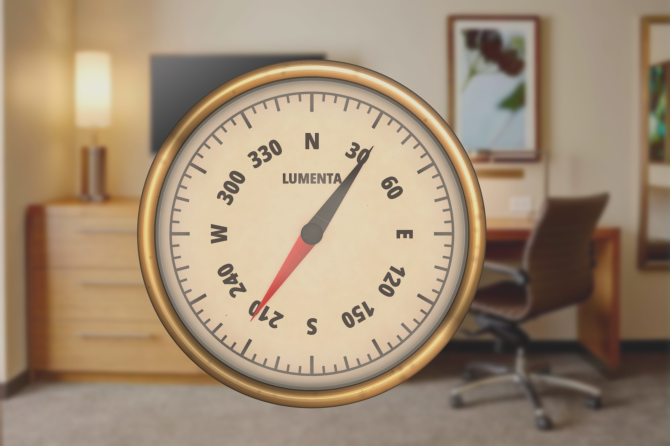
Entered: 215 °
